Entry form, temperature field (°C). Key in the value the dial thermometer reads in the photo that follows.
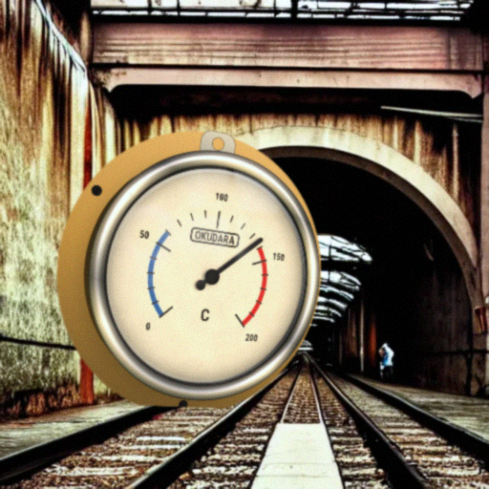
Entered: 135 °C
